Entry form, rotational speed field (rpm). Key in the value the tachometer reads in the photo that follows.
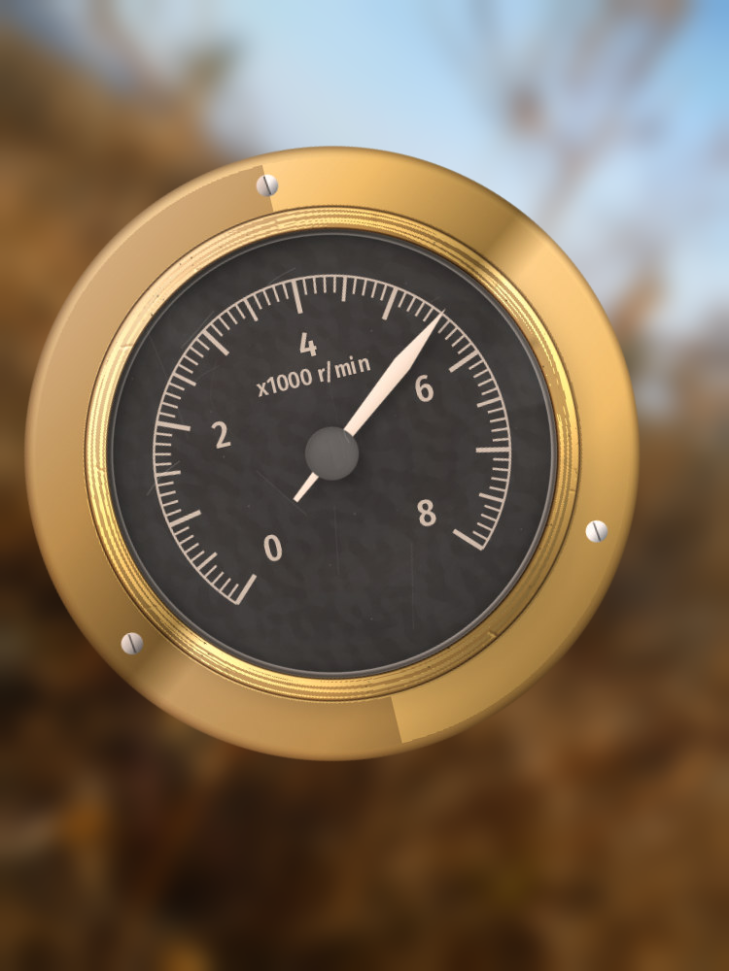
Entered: 5500 rpm
